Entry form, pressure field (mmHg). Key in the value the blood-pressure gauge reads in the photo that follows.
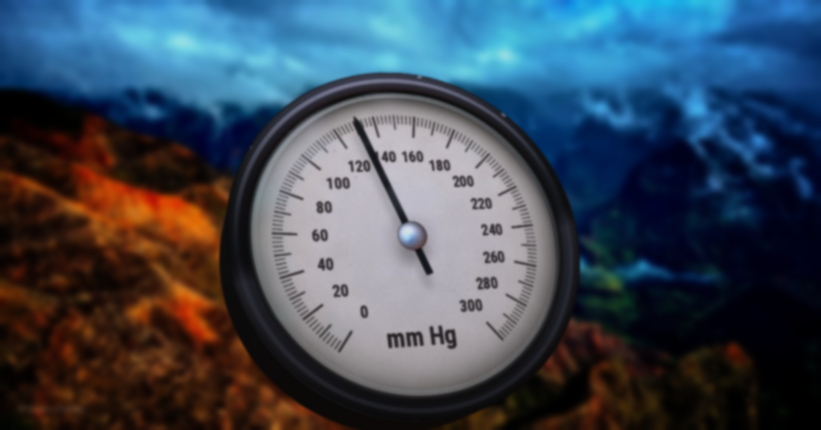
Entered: 130 mmHg
